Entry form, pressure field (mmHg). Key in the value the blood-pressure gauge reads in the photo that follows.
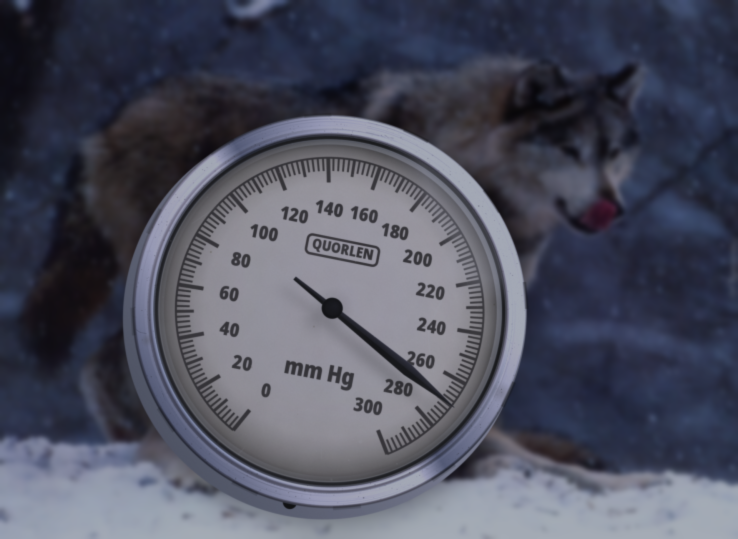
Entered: 270 mmHg
